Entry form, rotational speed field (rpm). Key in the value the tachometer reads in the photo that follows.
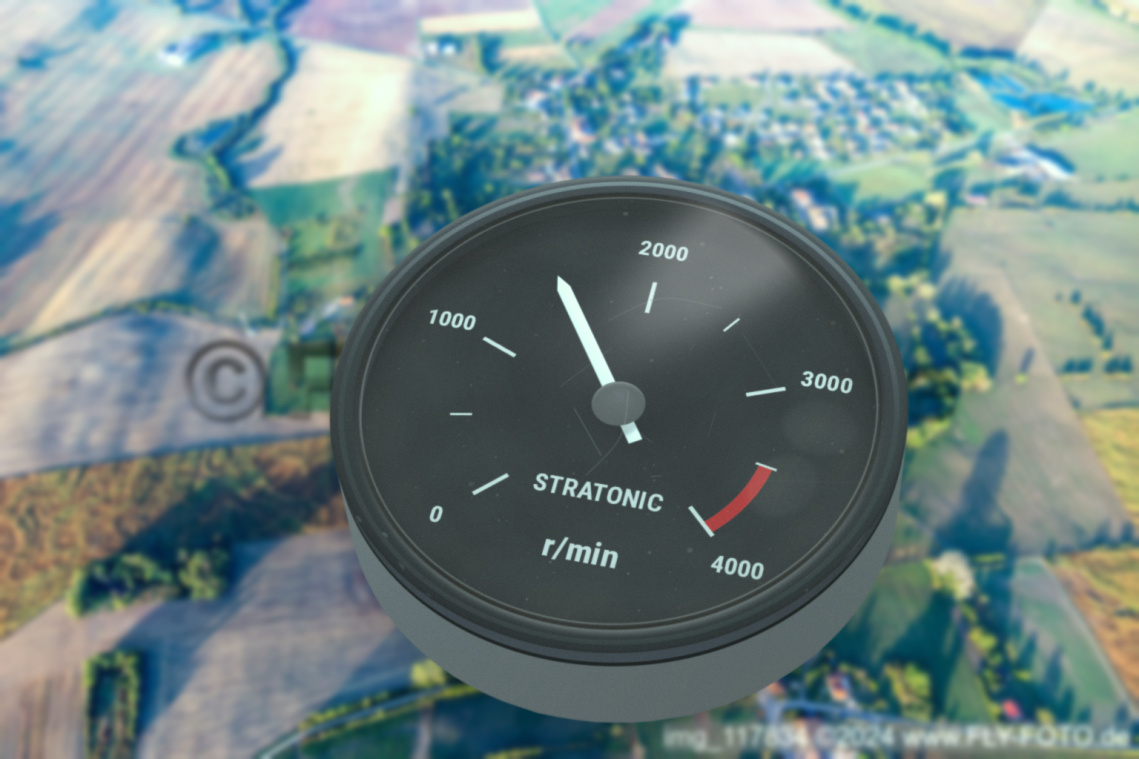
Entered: 1500 rpm
